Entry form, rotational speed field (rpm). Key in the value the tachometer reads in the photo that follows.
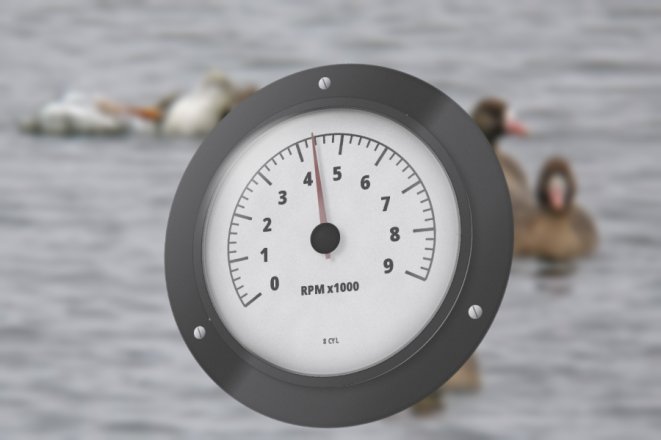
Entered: 4400 rpm
